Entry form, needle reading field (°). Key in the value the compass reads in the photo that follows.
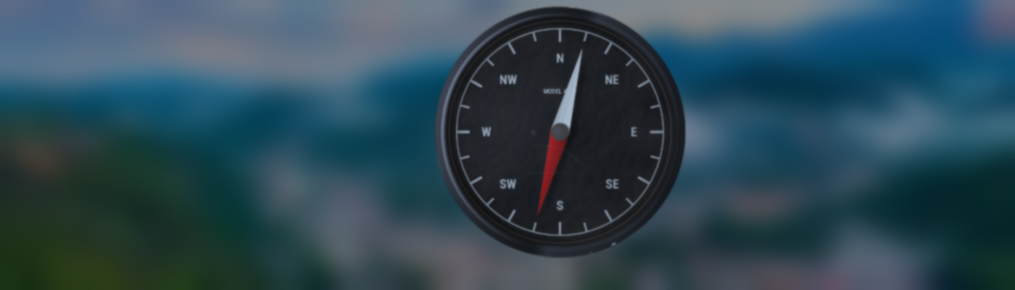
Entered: 195 °
